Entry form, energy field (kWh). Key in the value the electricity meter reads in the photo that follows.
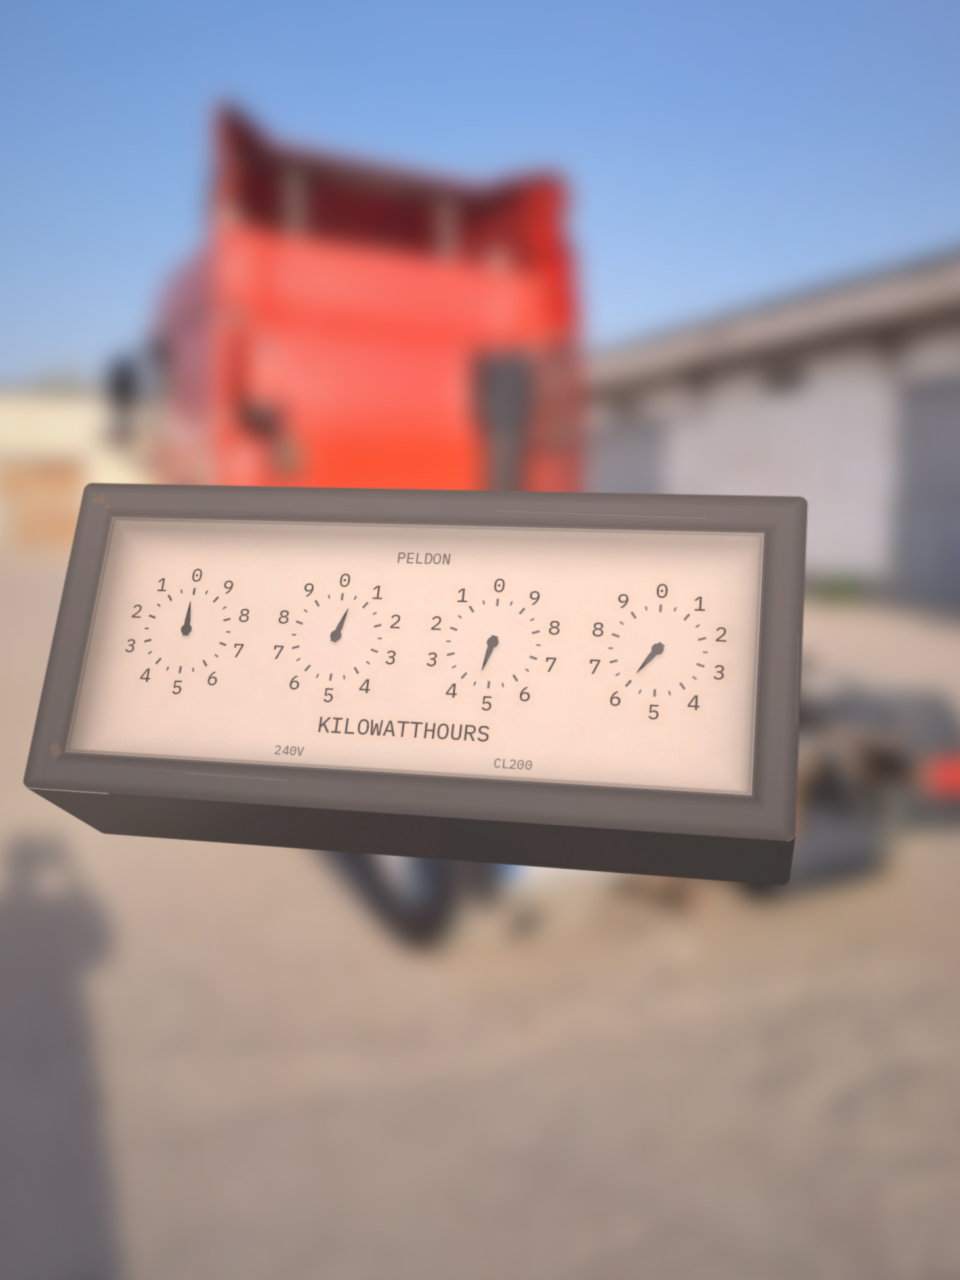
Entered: 46 kWh
